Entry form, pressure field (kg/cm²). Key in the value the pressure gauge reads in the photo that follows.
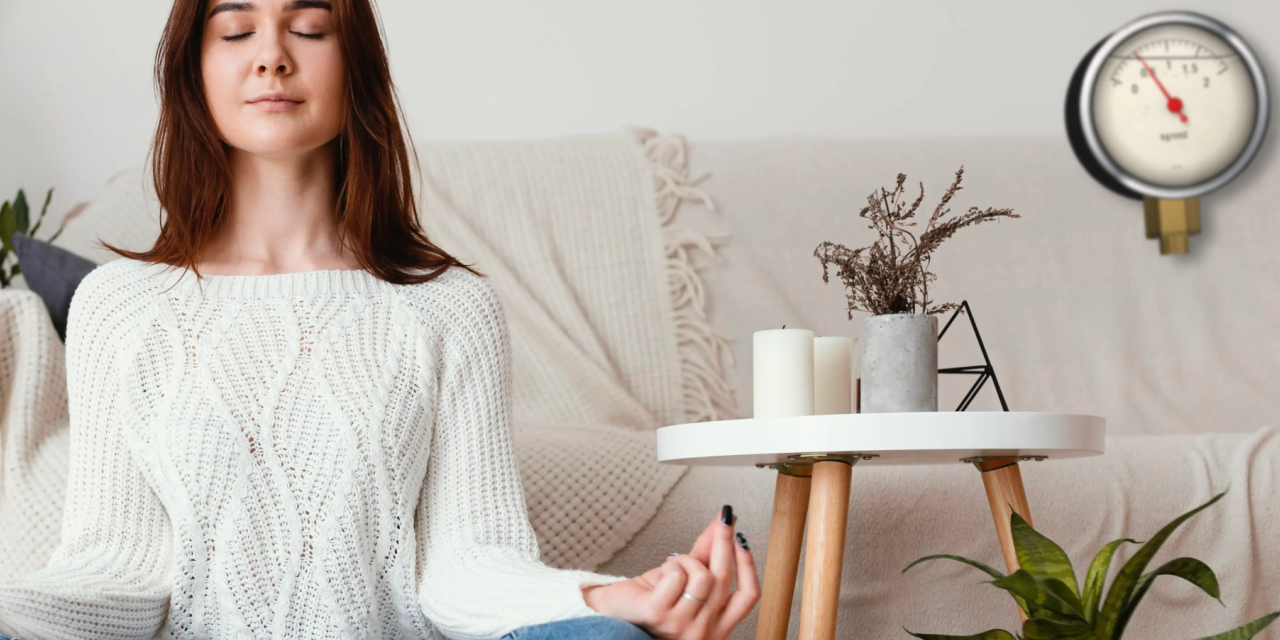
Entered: 0.5 kg/cm²
